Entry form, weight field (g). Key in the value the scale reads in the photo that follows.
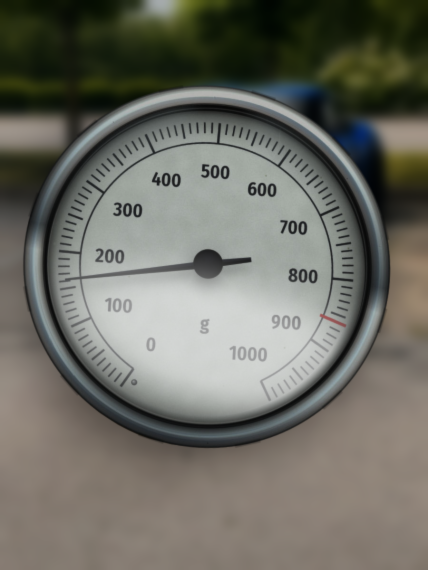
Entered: 160 g
